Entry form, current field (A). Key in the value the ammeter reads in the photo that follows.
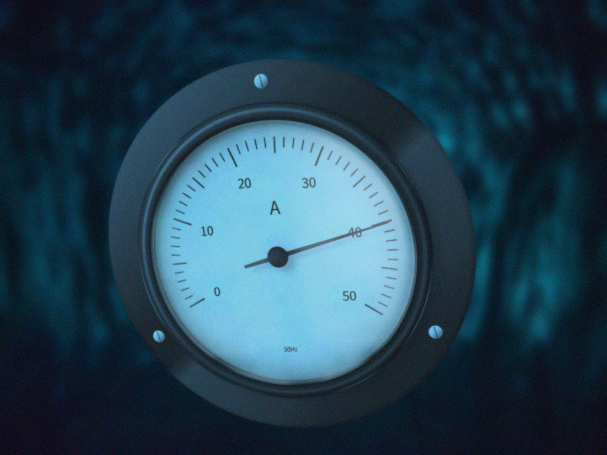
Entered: 40 A
